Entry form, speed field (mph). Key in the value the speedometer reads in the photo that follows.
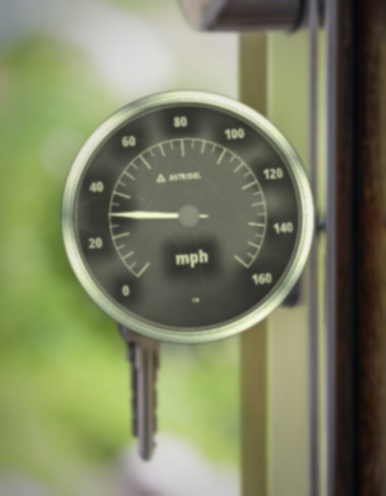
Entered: 30 mph
